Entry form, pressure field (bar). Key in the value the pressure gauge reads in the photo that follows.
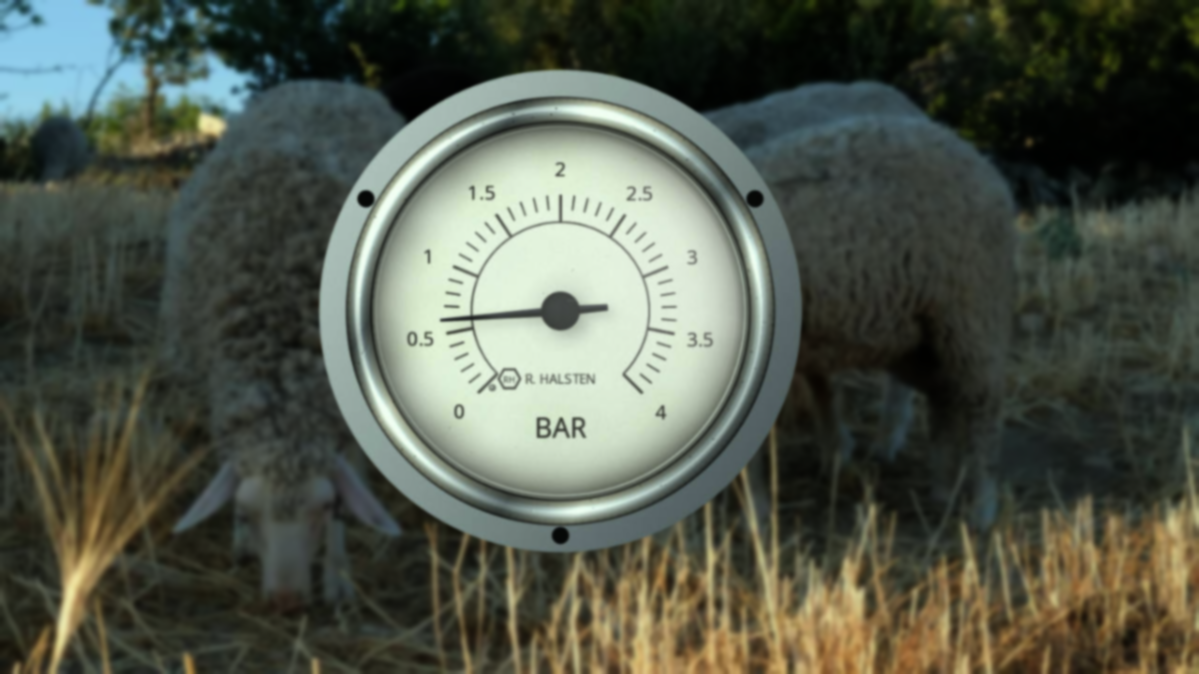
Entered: 0.6 bar
